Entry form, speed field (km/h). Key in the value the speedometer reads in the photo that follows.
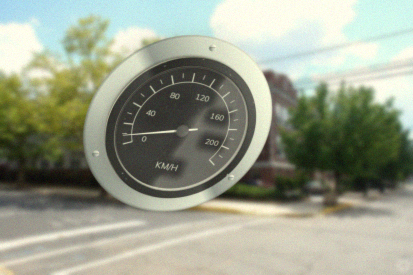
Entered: 10 km/h
